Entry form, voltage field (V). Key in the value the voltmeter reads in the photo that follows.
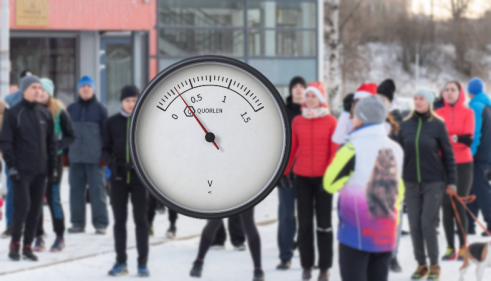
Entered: 0.3 V
